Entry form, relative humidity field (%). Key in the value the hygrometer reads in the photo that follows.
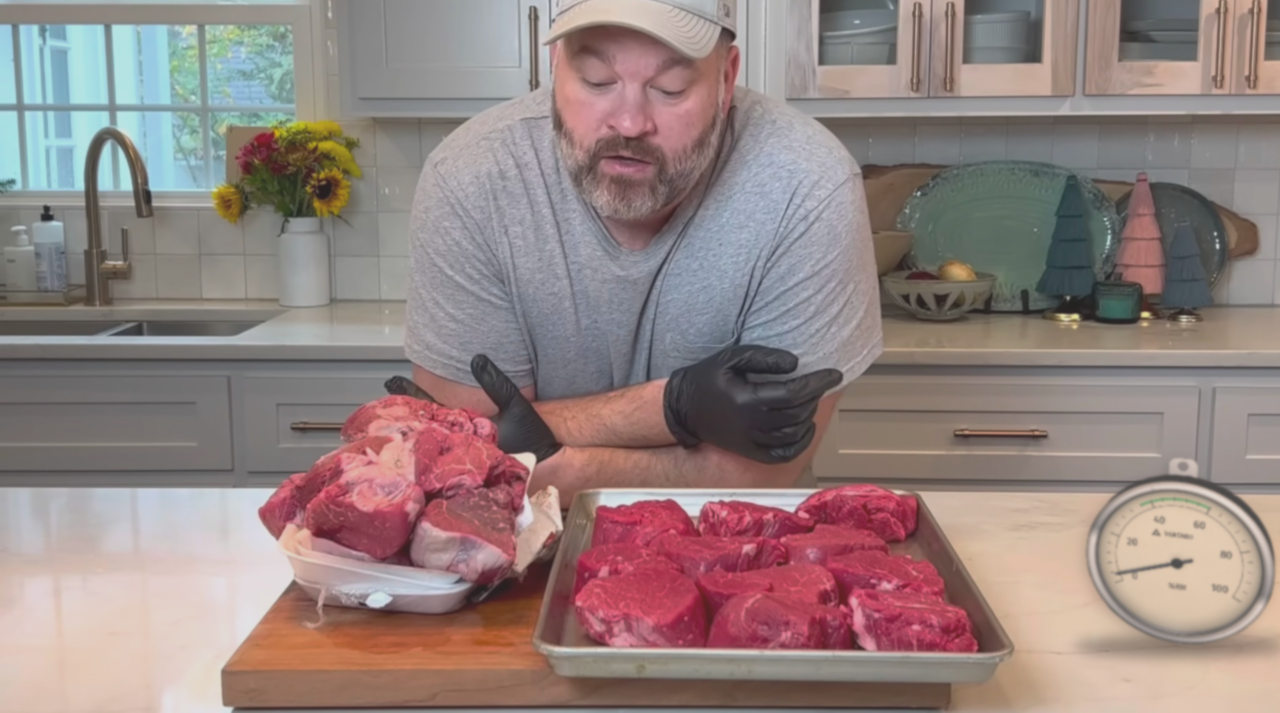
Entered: 4 %
